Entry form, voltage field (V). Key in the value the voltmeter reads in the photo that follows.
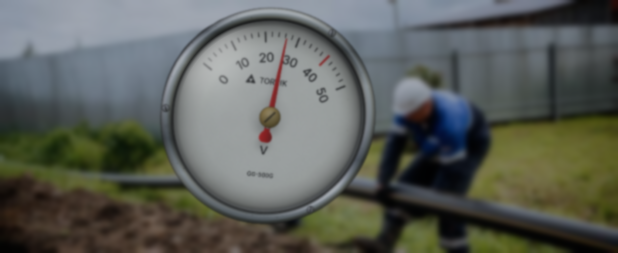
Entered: 26 V
